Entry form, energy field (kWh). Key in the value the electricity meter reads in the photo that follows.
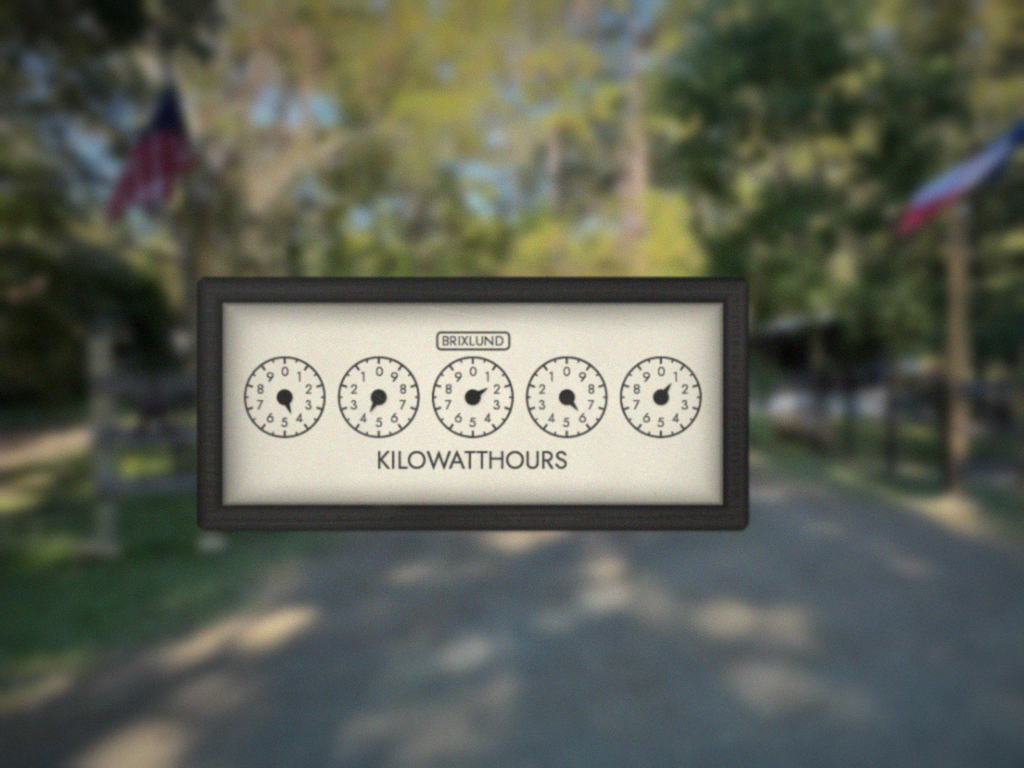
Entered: 44161 kWh
